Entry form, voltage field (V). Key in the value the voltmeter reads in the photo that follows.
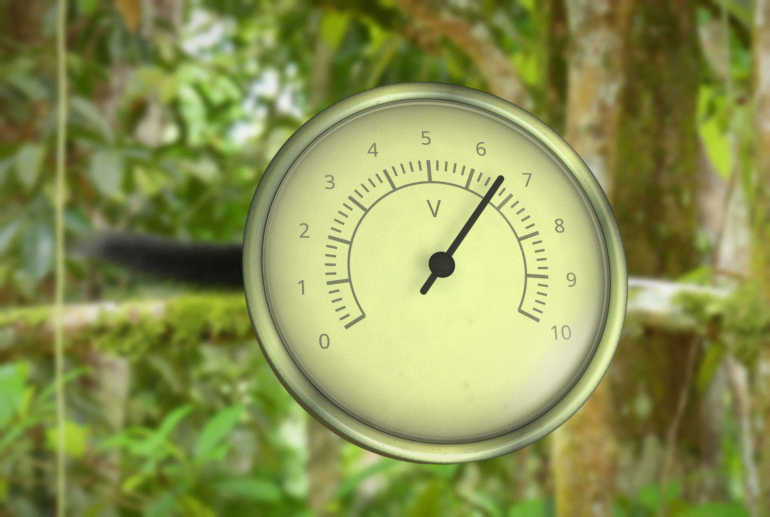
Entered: 6.6 V
